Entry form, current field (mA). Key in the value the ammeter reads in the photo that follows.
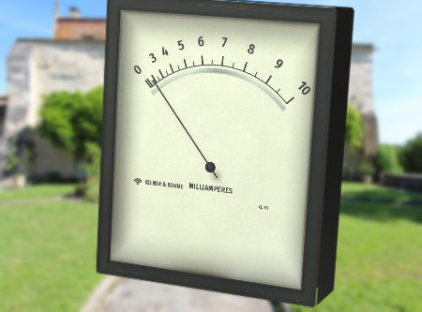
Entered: 2 mA
